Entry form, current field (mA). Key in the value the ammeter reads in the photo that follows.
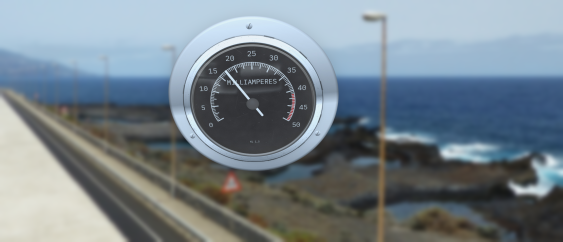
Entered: 17.5 mA
